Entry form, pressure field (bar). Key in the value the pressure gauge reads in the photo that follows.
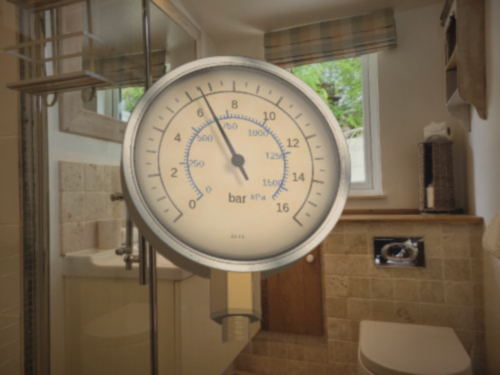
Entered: 6.5 bar
